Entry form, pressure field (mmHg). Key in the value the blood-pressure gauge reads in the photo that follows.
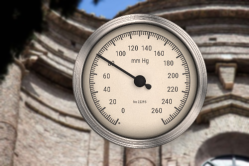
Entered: 80 mmHg
